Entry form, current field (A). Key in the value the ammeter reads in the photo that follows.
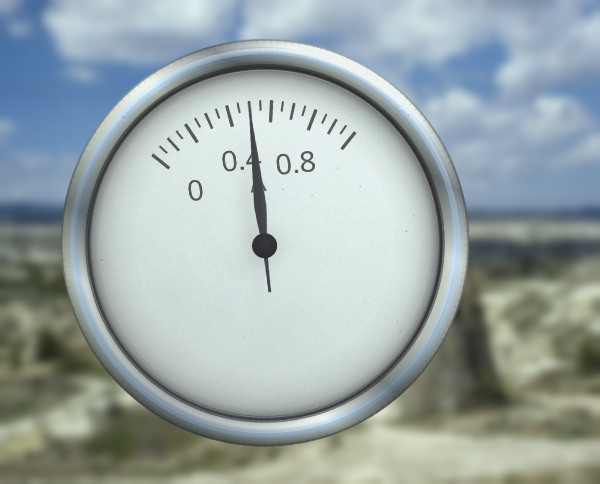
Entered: 0.5 A
